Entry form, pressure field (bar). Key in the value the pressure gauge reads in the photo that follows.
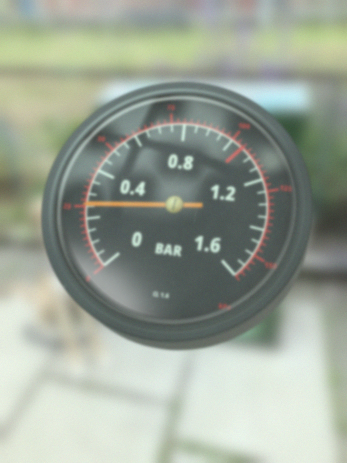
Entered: 0.25 bar
